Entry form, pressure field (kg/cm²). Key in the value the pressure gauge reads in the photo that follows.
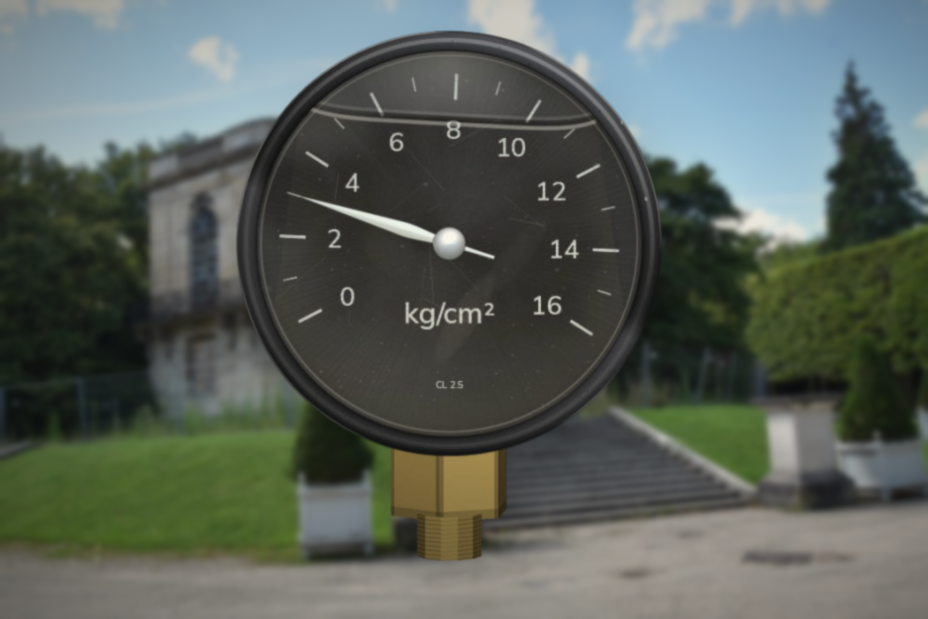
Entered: 3 kg/cm²
